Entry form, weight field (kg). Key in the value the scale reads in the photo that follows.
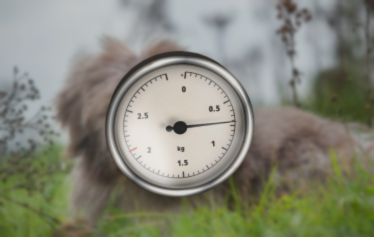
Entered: 0.7 kg
